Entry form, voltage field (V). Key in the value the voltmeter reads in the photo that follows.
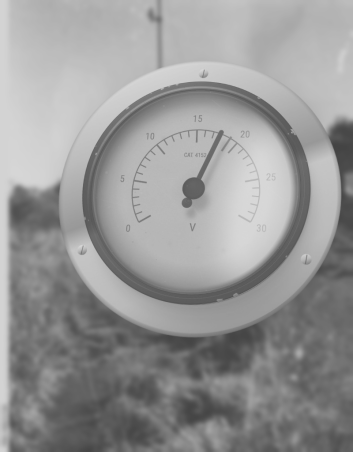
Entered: 18 V
